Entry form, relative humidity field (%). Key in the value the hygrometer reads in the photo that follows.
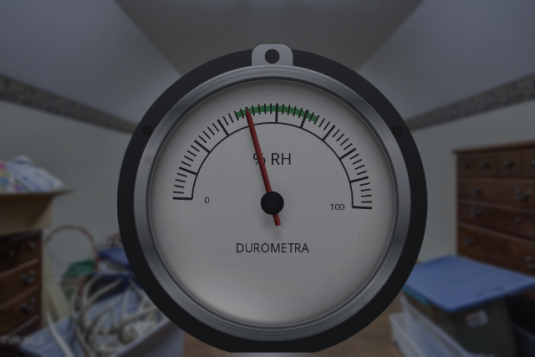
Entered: 40 %
